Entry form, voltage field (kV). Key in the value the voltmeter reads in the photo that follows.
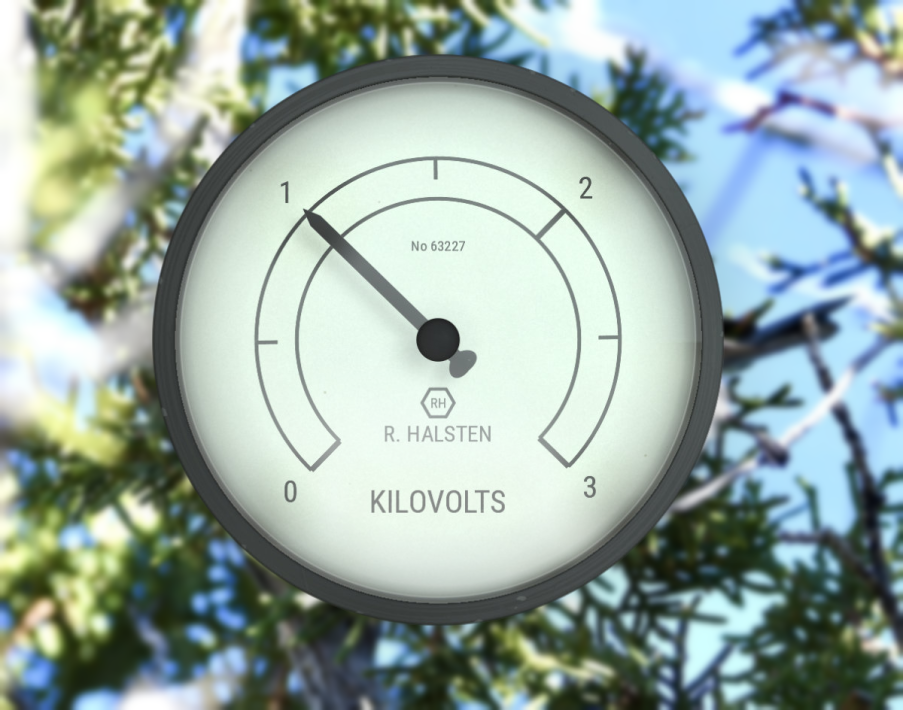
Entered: 1 kV
